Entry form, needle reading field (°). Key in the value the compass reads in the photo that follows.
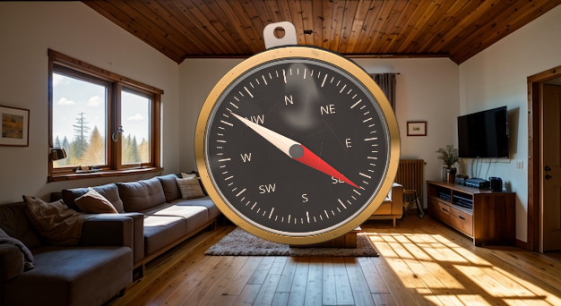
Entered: 130 °
